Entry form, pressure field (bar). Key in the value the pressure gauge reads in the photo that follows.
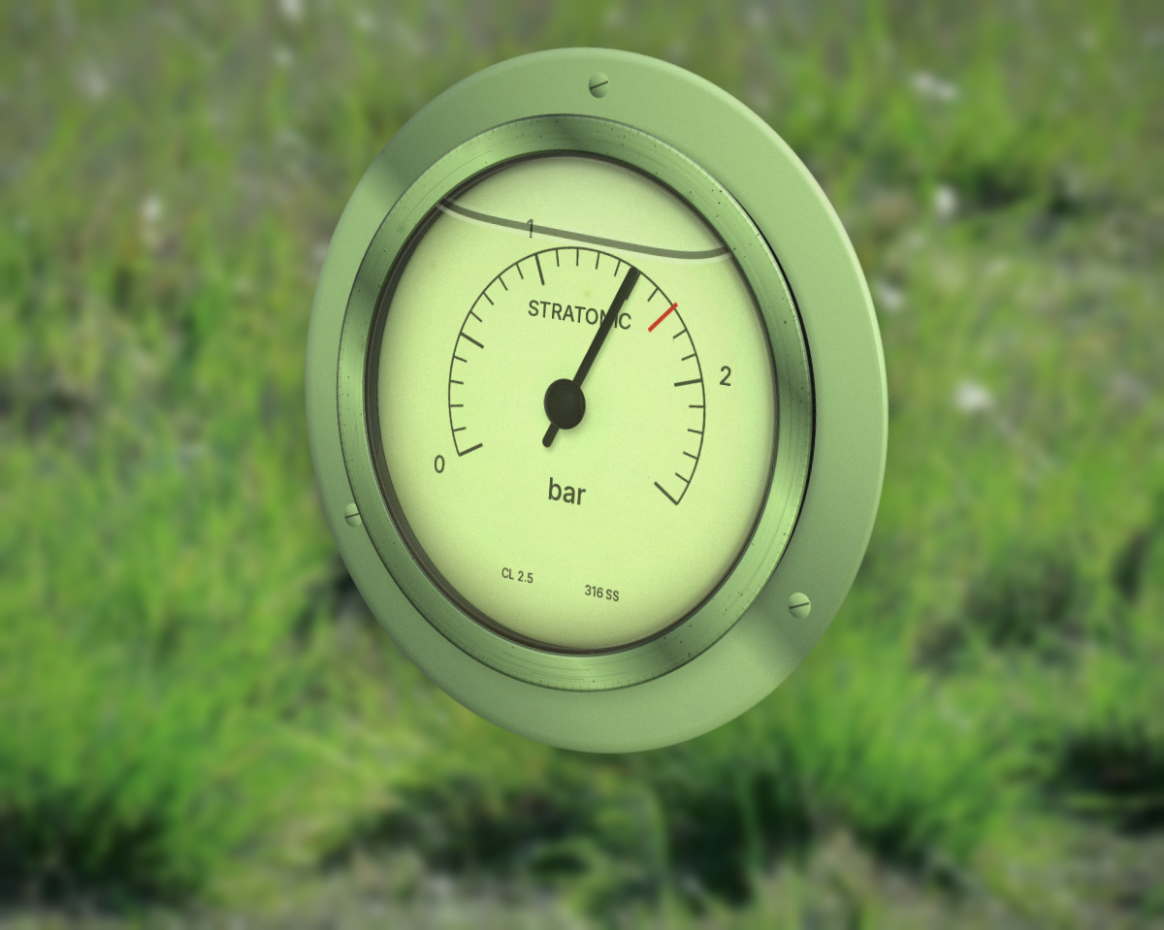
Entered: 1.5 bar
